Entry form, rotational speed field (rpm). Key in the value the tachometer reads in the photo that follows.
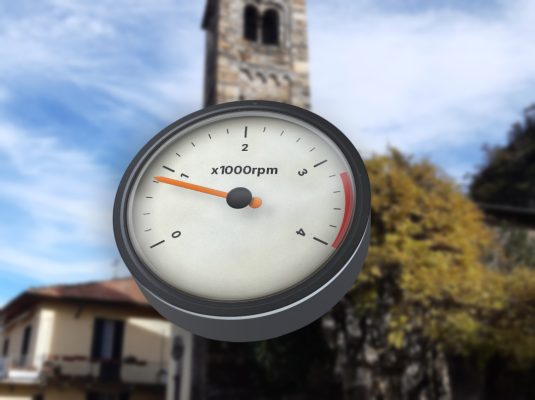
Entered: 800 rpm
